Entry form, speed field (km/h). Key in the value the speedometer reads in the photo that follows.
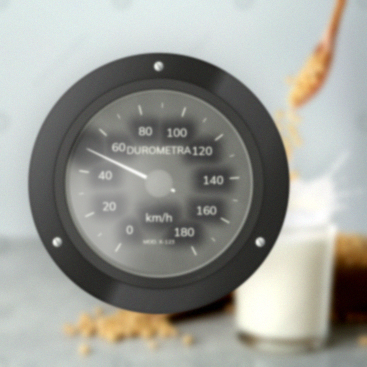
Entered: 50 km/h
